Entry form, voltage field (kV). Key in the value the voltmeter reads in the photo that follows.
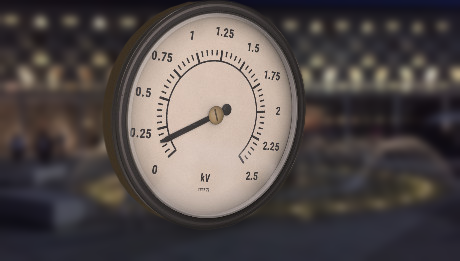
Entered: 0.15 kV
